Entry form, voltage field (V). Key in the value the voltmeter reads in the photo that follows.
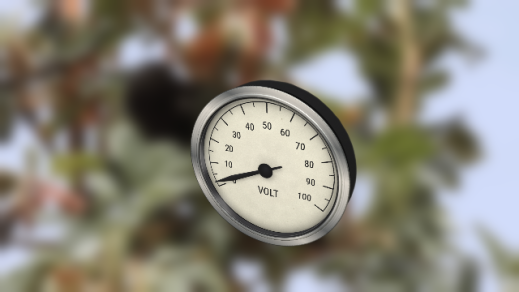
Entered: 2.5 V
